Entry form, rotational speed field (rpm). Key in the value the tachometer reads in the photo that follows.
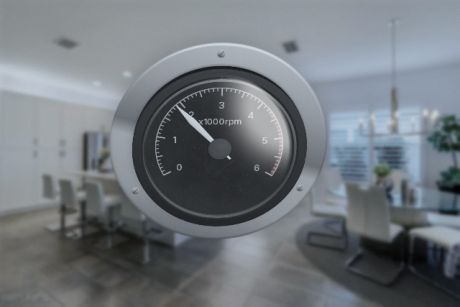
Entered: 1900 rpm
